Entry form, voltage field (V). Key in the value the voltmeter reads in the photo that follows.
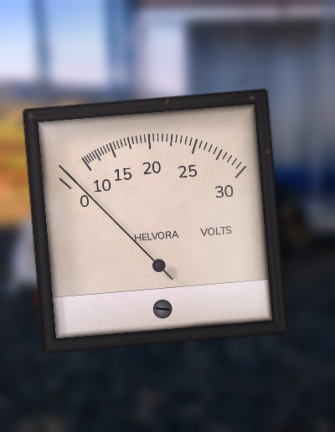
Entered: 5 V
